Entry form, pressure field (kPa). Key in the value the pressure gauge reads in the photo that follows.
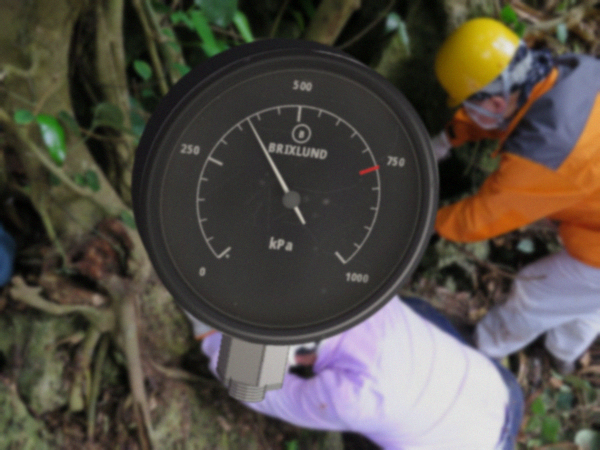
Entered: 375 kPa
